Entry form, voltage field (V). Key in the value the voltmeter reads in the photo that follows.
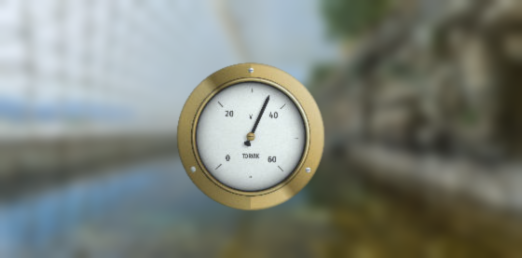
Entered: 35 V
